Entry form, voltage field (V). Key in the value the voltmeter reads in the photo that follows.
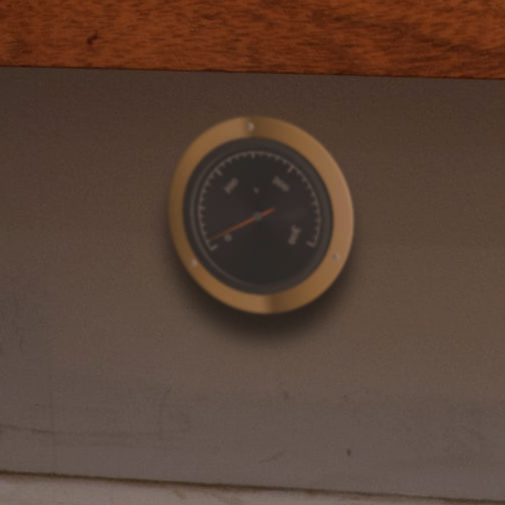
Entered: 10 V
